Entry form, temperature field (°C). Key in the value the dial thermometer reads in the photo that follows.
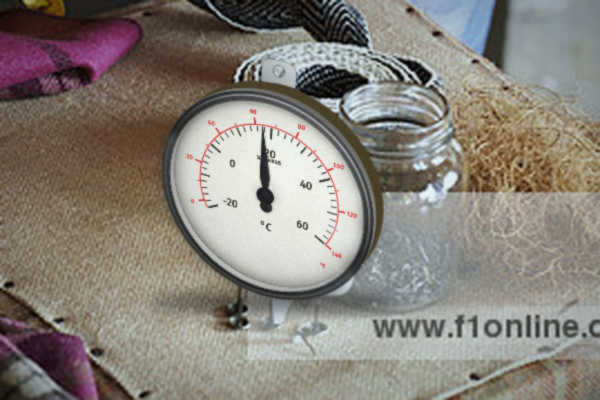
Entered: 18 °C
